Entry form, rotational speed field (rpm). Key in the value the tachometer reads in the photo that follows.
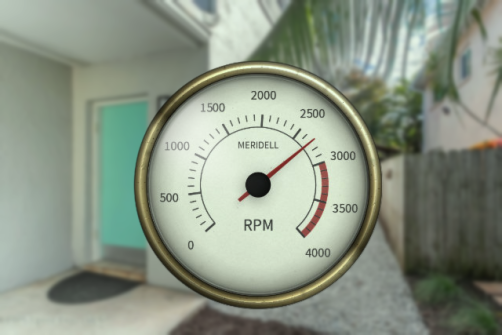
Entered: 2700 rpm
